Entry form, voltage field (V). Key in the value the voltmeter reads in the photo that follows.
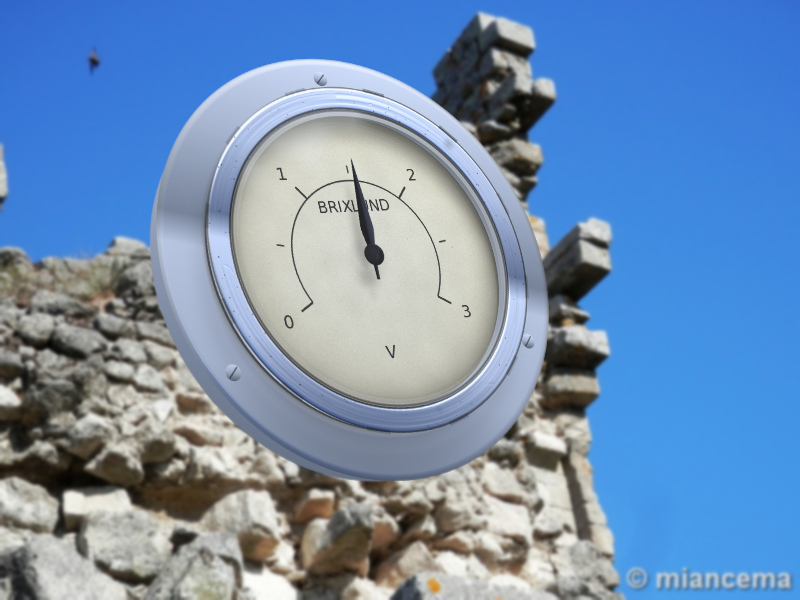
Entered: 1.5 V
